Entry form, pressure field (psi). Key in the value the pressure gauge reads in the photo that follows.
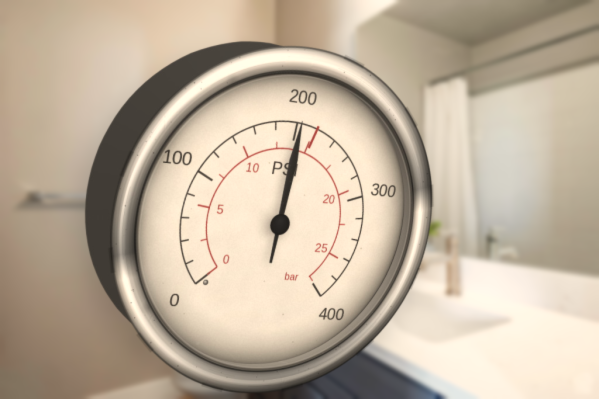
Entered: 200 psi
